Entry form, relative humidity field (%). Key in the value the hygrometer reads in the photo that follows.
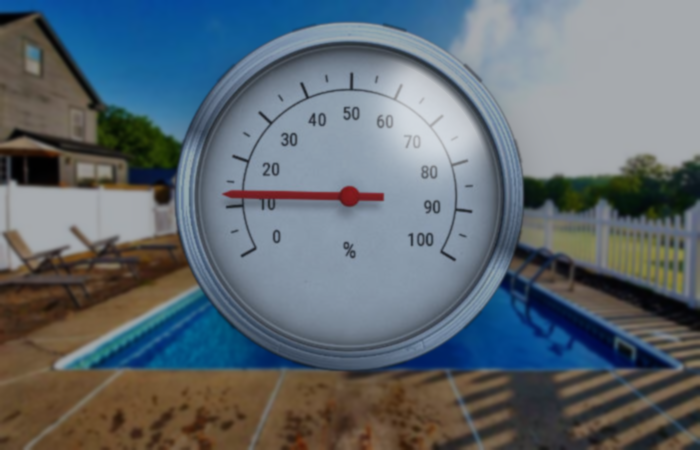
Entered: 12.5 %
